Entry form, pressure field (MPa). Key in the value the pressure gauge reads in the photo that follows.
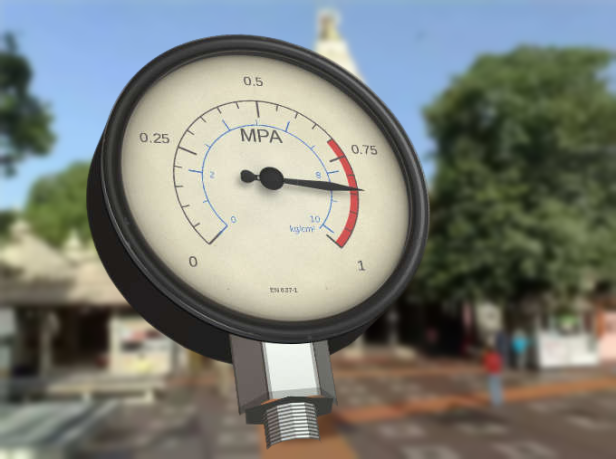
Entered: 0.85 MPa
